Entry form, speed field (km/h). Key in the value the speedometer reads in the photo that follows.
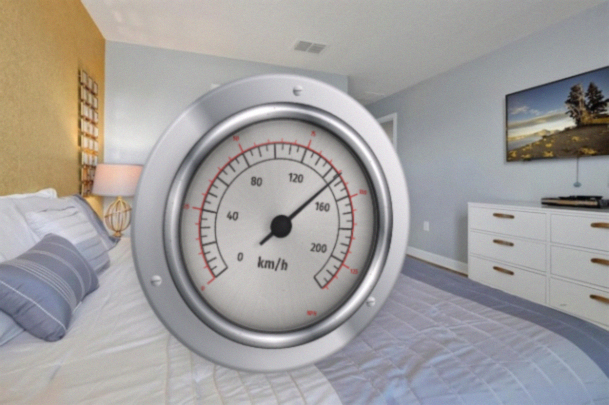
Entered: 145 km/h
